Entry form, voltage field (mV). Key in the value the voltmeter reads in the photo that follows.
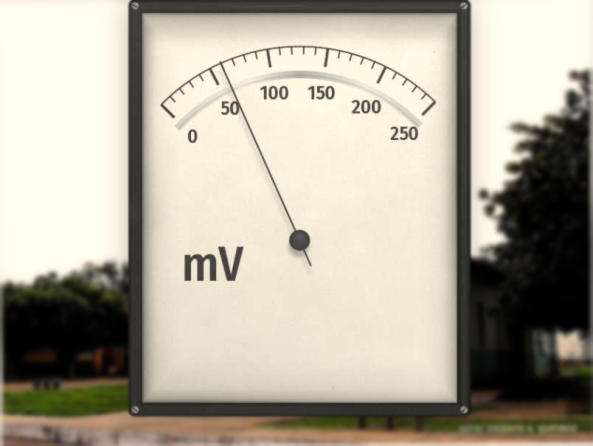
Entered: 60 mV
